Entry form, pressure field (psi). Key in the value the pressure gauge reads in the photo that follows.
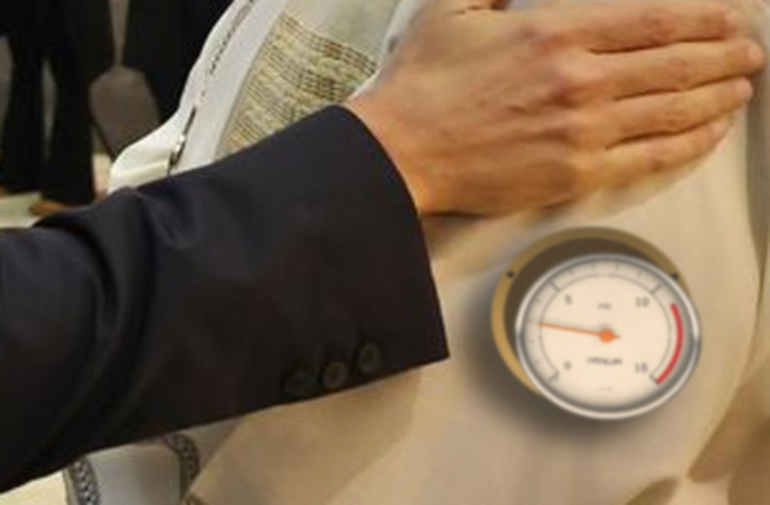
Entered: 3 psi
